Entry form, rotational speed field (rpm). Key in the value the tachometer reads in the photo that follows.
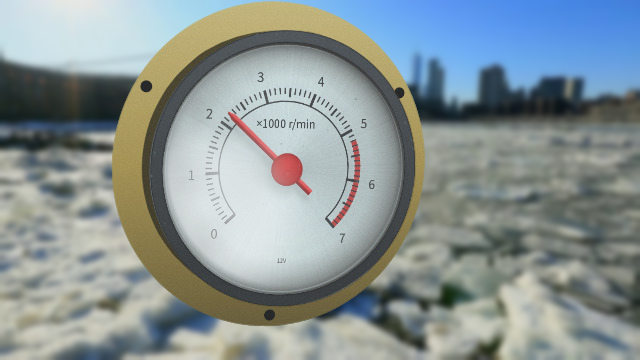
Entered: 2200 rpm
